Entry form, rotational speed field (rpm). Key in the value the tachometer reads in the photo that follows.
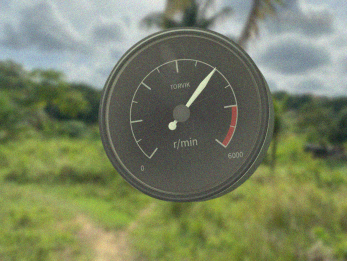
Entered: 4000 rpm
